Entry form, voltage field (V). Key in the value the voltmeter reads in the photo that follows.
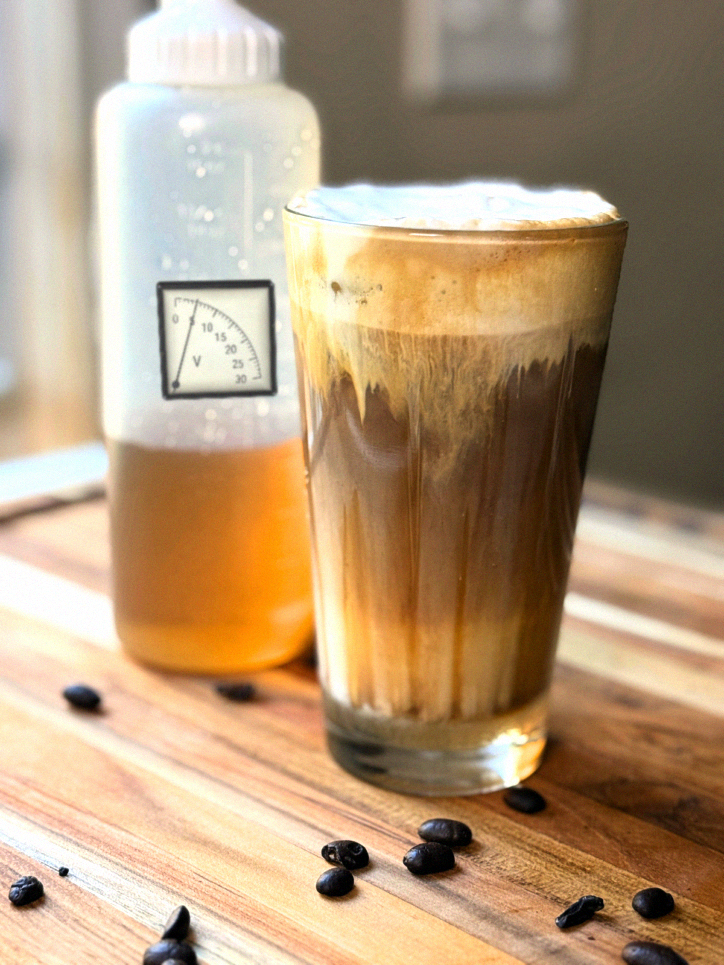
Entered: 5 V
